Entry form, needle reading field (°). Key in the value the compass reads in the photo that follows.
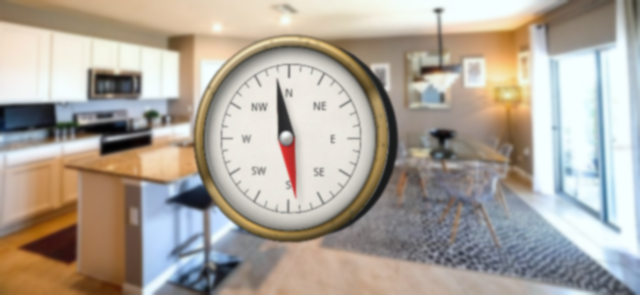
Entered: 170 °
